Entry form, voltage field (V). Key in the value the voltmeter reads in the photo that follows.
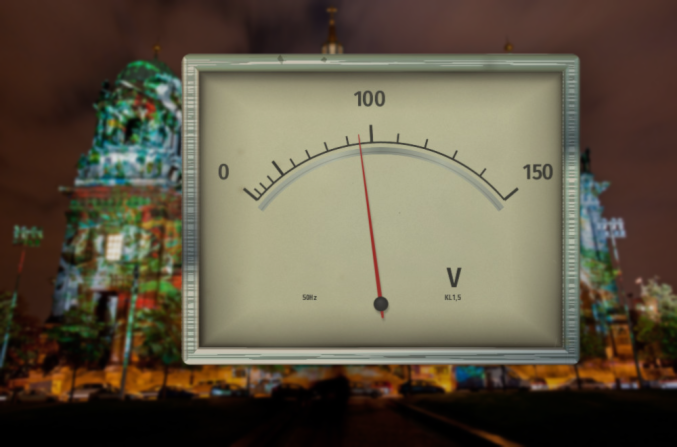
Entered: 95 V
